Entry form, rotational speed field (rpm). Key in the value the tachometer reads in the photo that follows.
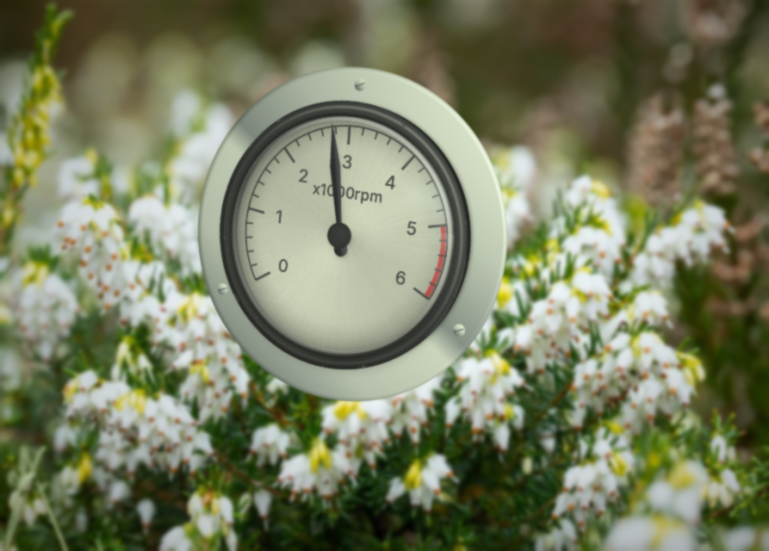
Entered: 2800 rpm
